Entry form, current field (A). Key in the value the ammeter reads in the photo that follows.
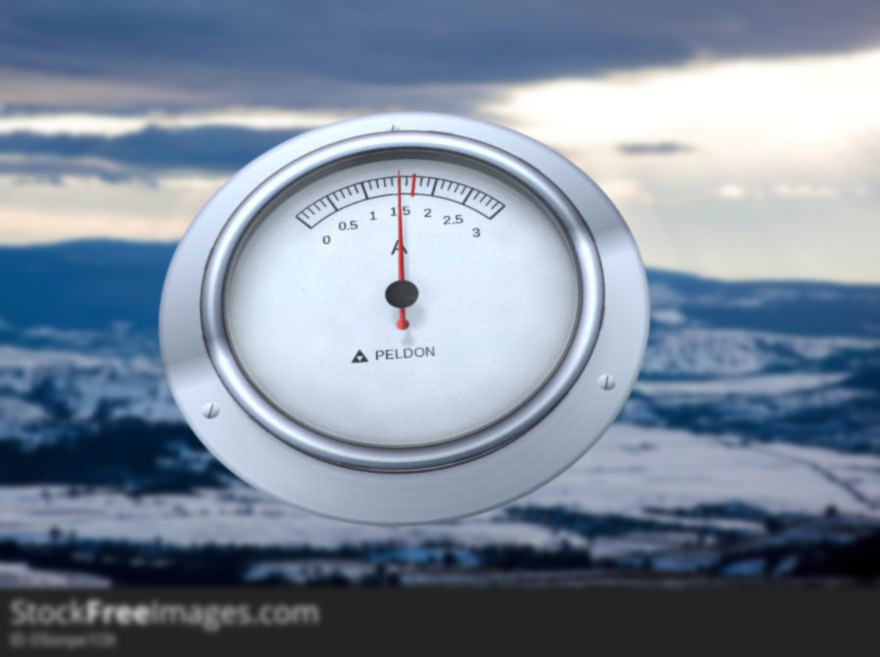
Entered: 1.5 A
